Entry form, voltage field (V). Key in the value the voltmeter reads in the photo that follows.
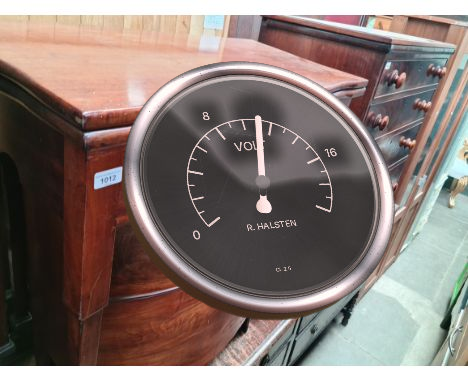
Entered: 11 V
